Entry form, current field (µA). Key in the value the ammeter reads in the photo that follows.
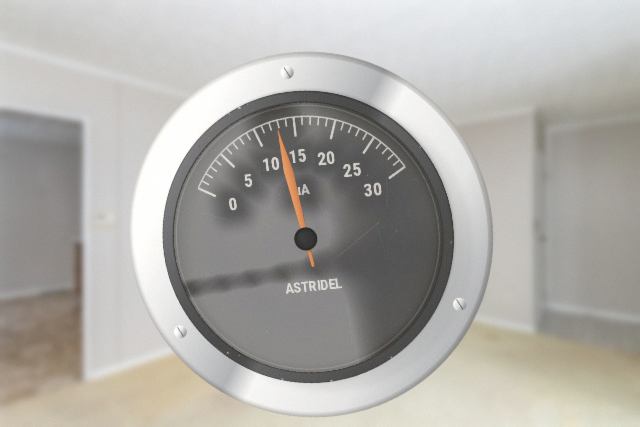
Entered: 13 µA
